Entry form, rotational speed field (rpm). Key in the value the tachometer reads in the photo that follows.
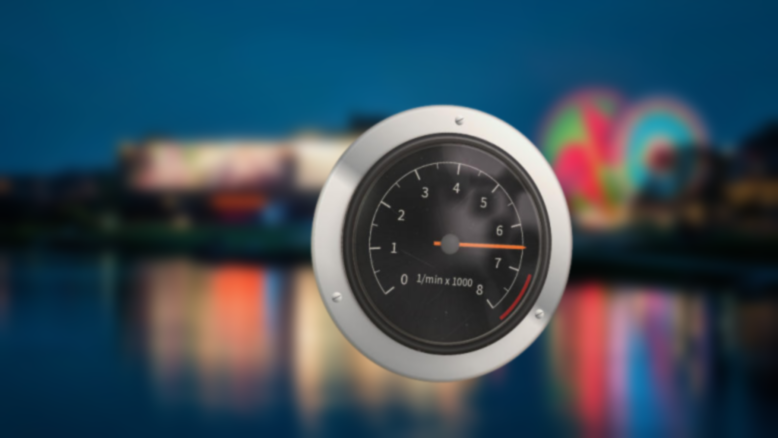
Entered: 6500 rpm
